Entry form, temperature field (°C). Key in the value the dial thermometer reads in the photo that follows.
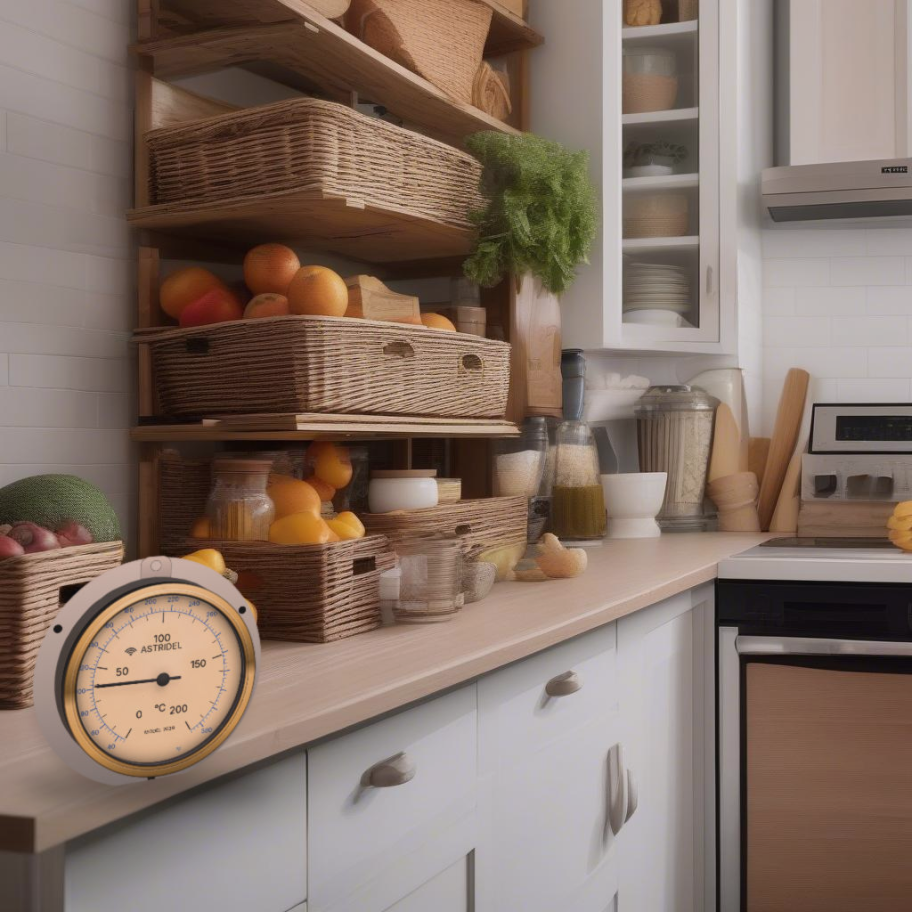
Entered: 40 °C
